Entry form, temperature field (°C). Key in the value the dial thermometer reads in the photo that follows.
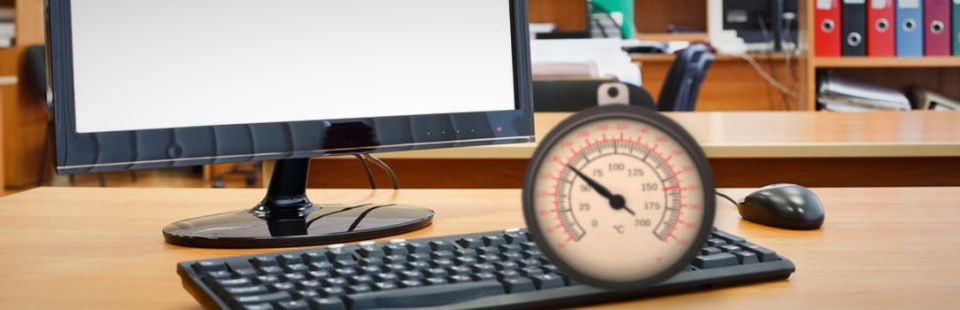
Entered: 62.5 °C
